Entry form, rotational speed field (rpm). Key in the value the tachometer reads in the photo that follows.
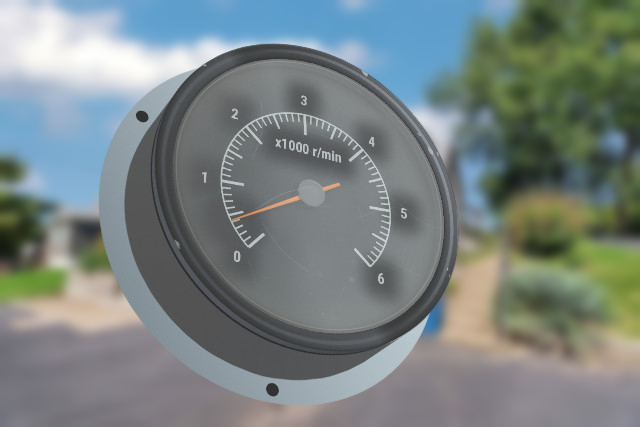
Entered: 400 rpm
